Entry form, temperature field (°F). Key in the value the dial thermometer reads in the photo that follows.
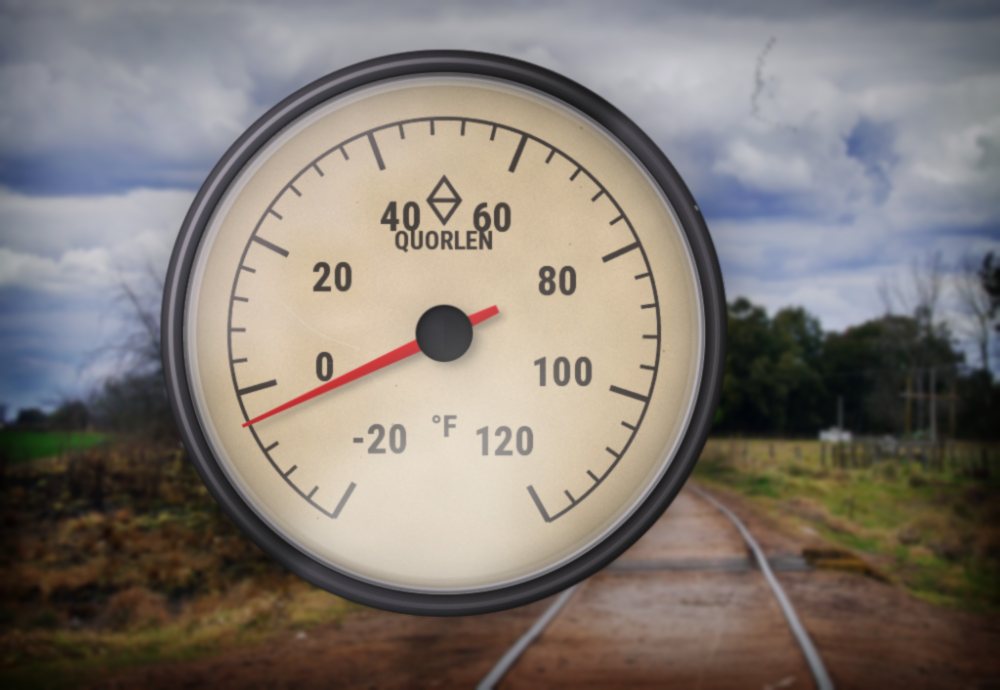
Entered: -4 °F
